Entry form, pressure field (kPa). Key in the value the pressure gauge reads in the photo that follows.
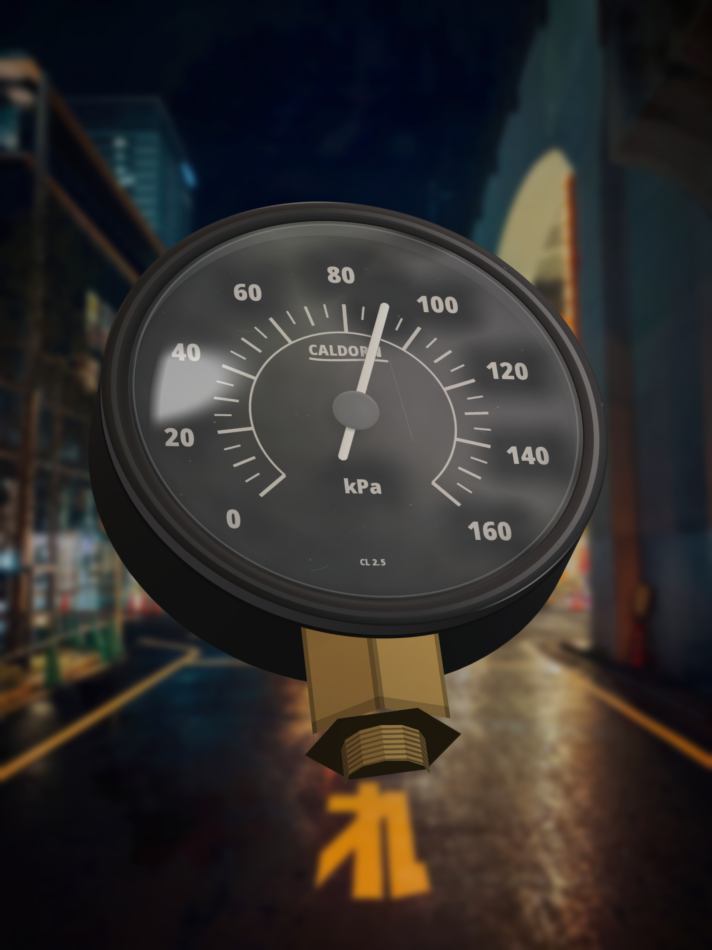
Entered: 90 kPa
